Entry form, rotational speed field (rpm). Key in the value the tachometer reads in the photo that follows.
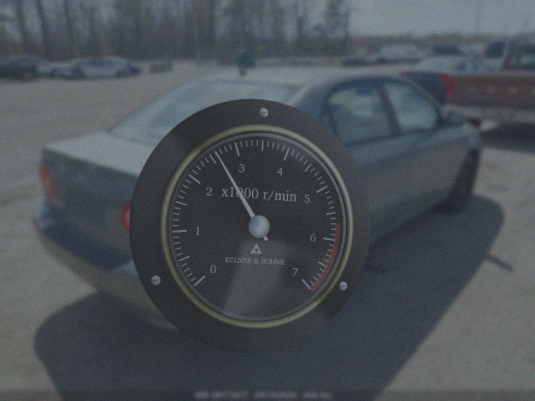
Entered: 2600 rpm
